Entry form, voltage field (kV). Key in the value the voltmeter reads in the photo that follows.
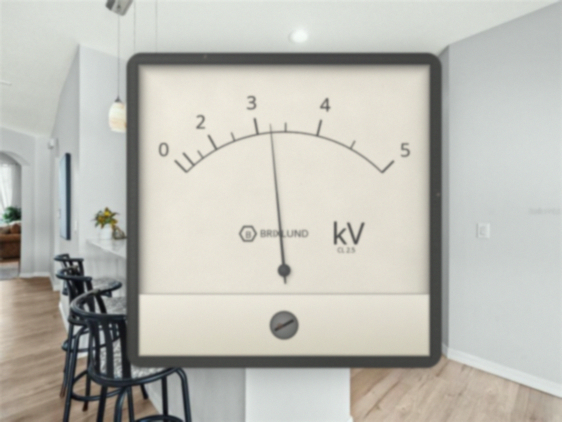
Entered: 3.25 kV
